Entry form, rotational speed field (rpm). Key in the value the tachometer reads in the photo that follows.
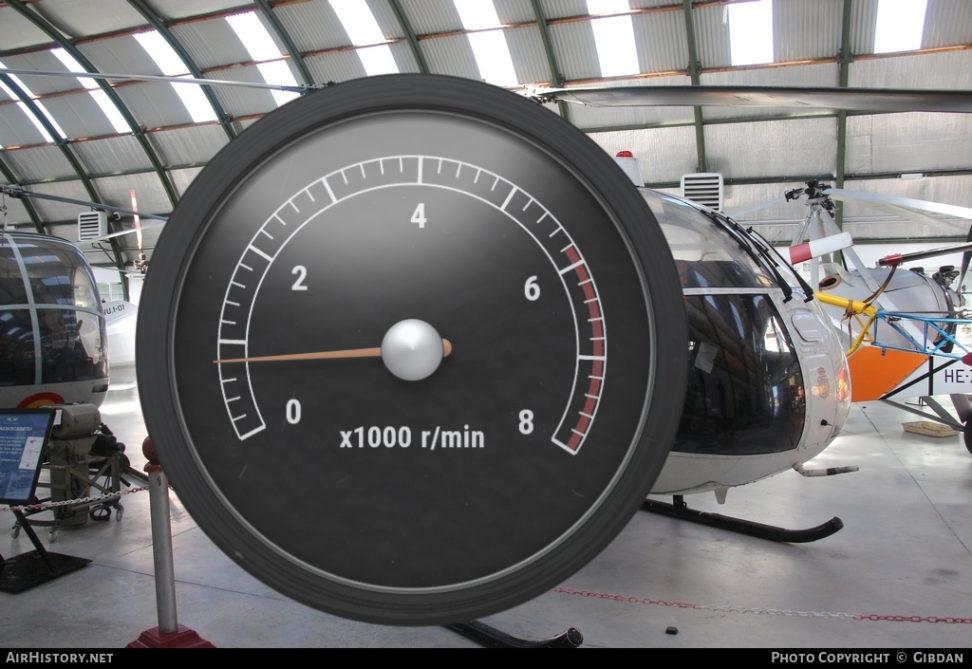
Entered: 800 rpm
